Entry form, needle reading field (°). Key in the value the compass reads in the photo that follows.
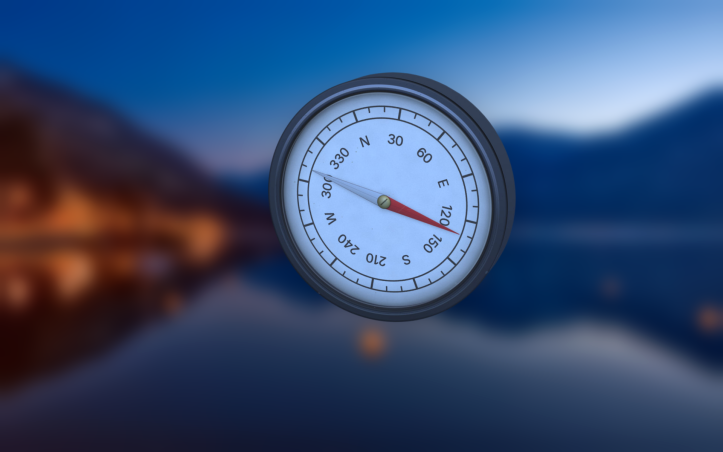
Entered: 130 °
